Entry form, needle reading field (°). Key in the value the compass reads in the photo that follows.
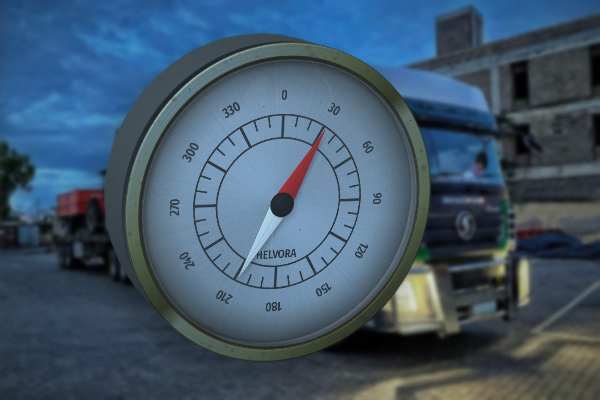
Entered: 30 °
